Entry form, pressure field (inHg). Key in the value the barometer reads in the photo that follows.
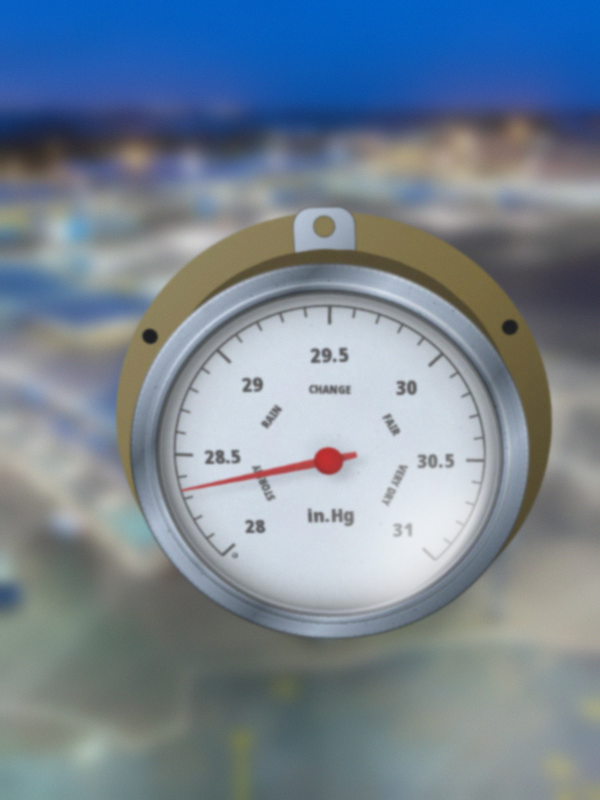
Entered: 28.35 inHg
